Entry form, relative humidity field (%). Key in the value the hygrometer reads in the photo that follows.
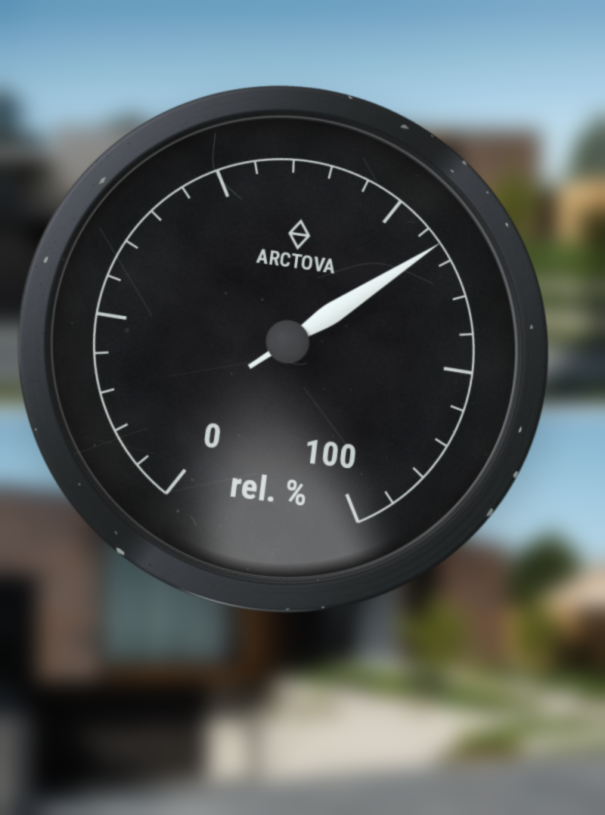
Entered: 66 %
